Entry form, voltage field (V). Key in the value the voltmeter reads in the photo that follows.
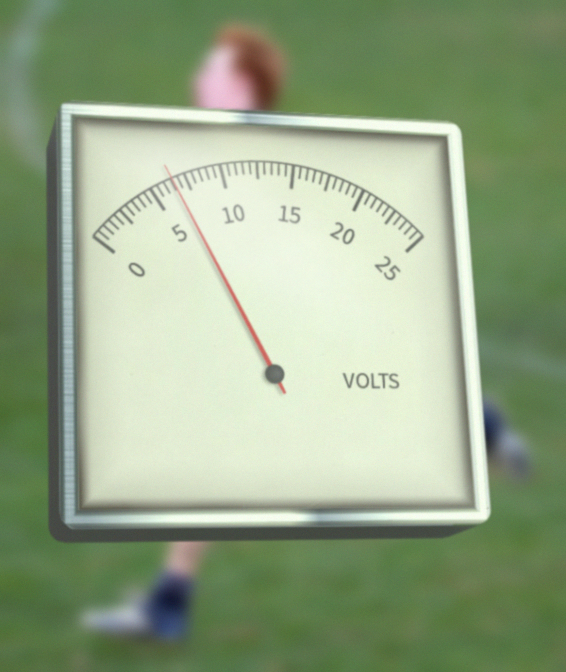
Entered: 6.5 V
